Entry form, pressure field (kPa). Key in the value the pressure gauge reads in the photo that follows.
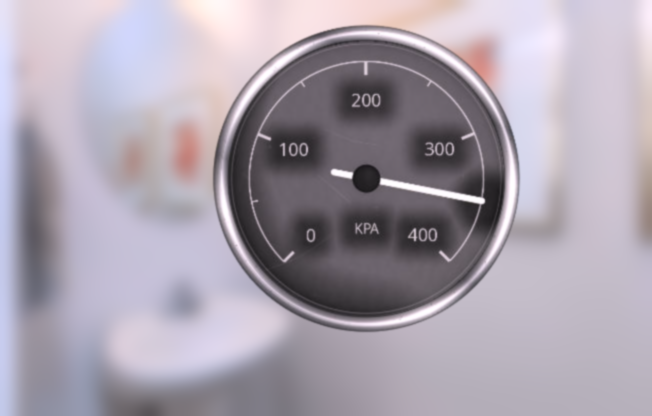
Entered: 350 kPa
